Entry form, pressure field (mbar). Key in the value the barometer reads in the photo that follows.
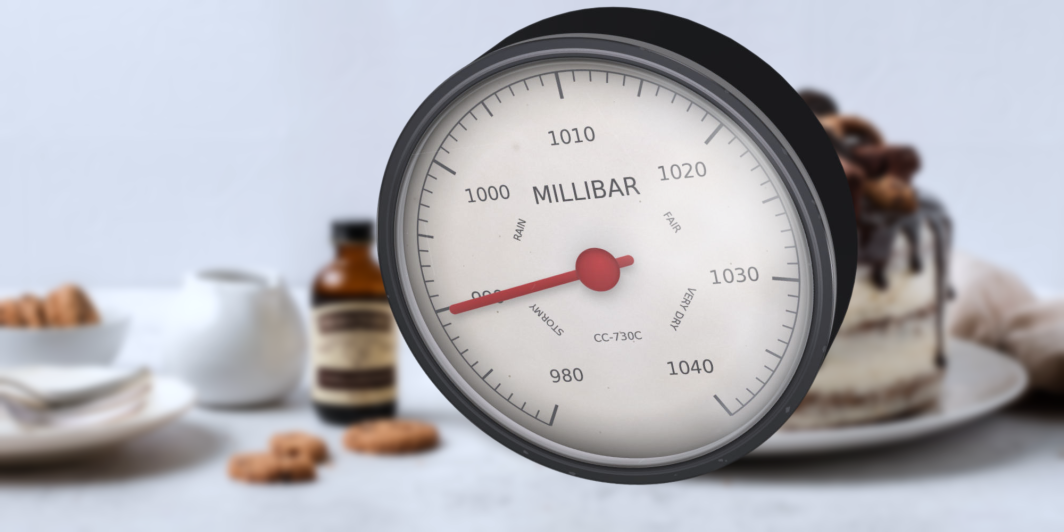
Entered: 990 mbar
